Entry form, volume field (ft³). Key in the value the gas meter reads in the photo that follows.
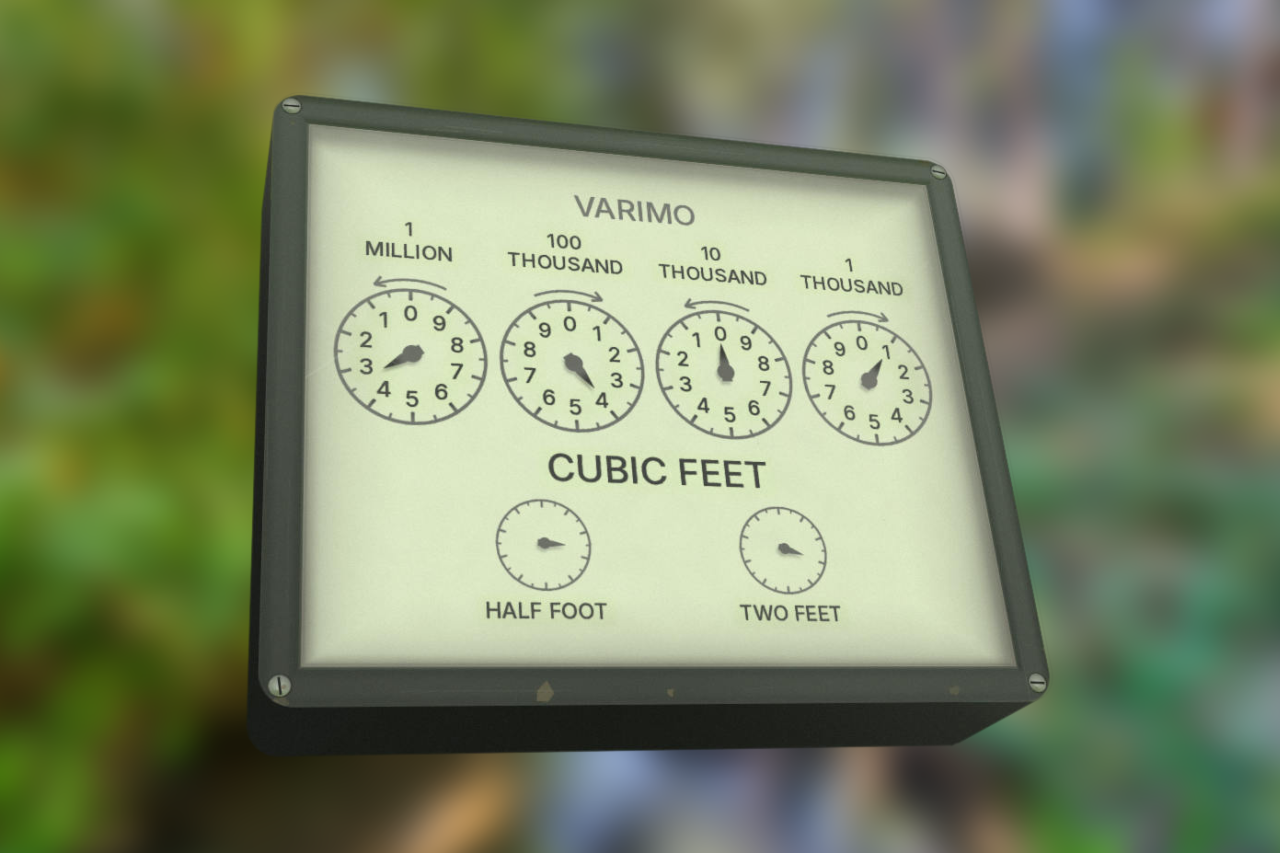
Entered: 340100 ft³
